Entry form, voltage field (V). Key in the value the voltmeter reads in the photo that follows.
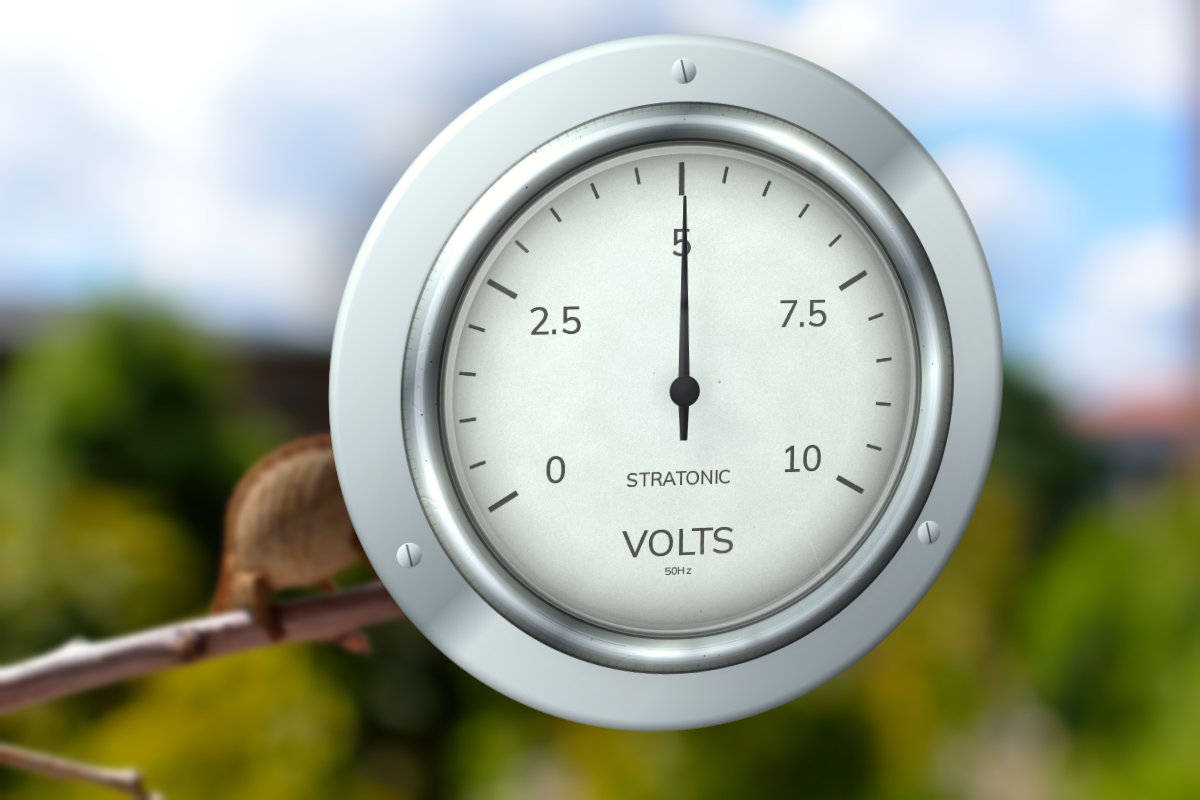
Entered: 5 V
